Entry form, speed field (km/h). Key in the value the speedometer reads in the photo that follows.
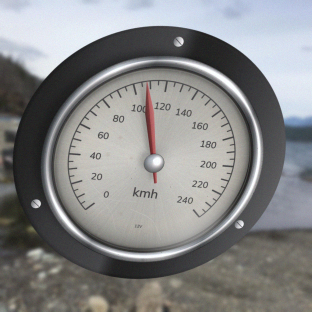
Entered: 107.5 km/h
